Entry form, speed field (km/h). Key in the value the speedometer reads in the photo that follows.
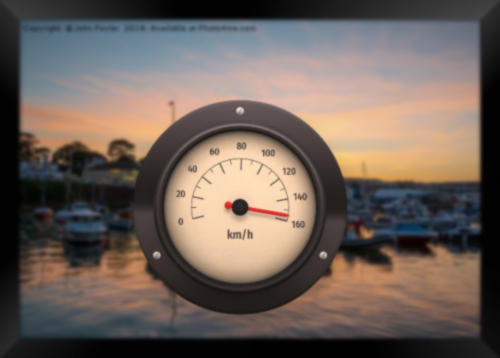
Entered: 155 km/h
